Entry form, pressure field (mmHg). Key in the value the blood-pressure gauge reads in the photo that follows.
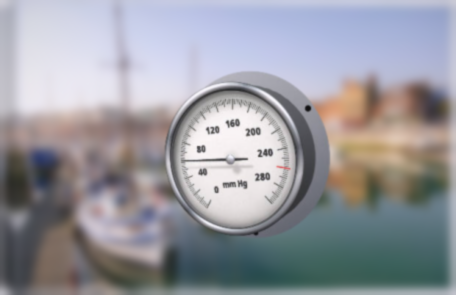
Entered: 60 mmHg
